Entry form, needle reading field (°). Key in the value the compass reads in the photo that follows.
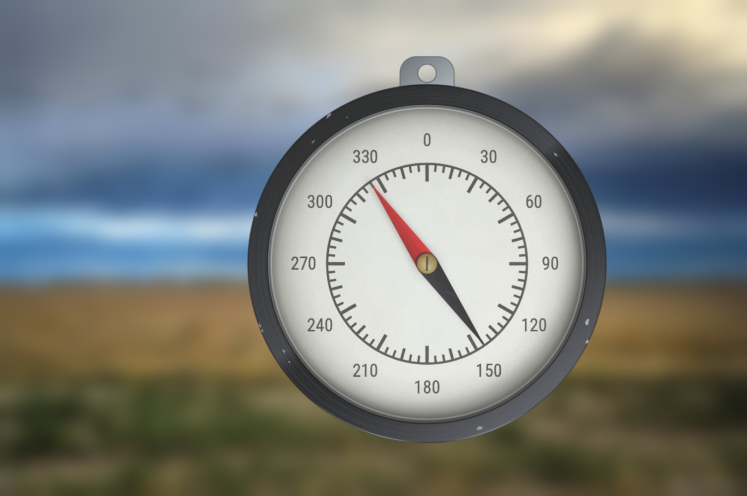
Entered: 325 °
